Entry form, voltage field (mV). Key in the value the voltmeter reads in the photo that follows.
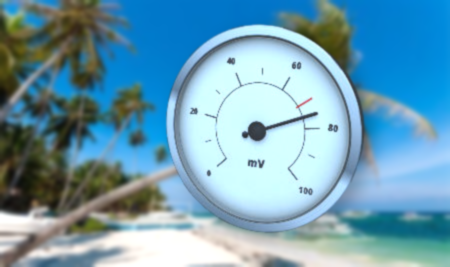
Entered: 75 mV
